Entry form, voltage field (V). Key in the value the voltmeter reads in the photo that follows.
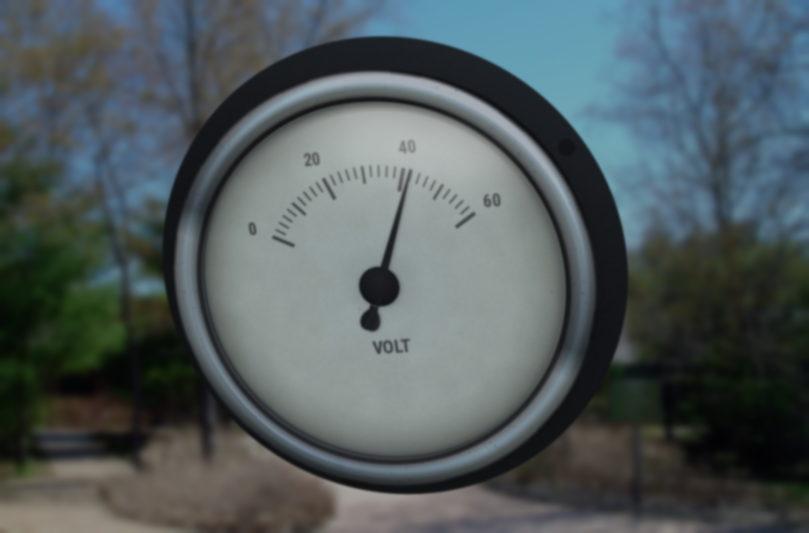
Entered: 42 V
